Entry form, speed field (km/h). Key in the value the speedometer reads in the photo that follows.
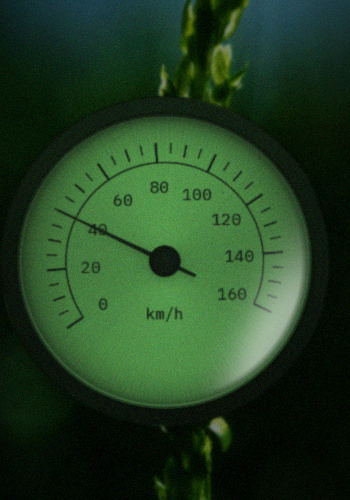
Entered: 40 km/h
